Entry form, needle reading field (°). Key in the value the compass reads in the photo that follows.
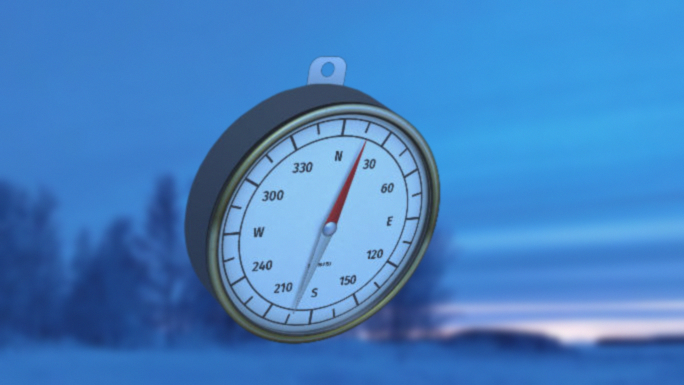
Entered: 15 °
